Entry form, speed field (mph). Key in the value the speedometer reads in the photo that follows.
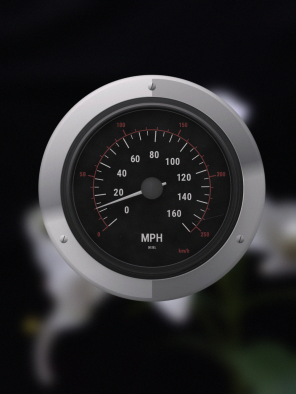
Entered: 12.5 mph
